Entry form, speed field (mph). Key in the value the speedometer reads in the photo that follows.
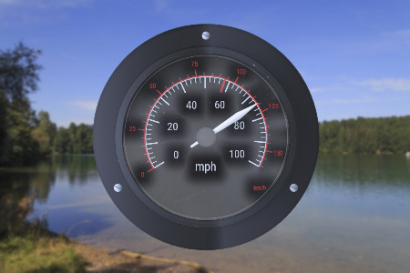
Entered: 74 mph
